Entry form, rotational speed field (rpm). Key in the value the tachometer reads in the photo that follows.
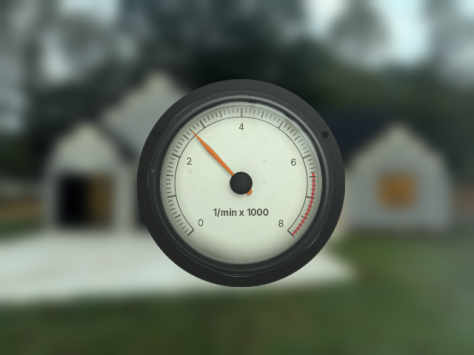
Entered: 2700 rpm
